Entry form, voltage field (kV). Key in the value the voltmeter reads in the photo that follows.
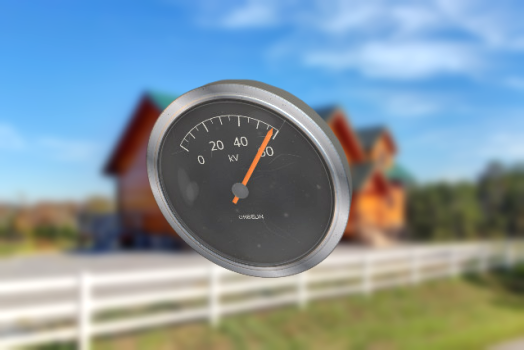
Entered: 57.5 kV
